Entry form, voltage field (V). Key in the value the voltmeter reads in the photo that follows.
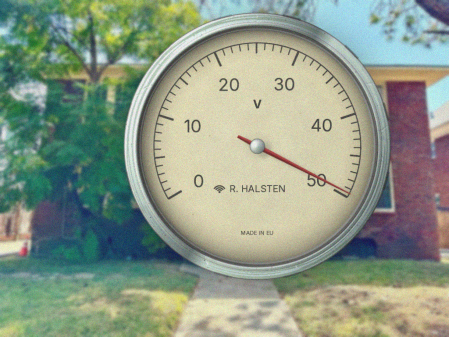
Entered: 49.5 V
